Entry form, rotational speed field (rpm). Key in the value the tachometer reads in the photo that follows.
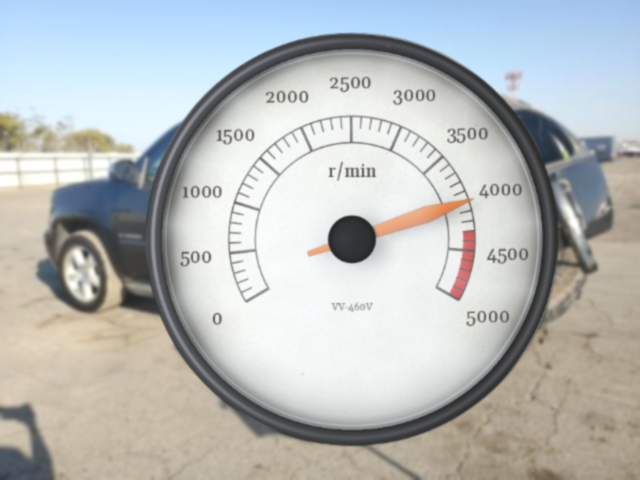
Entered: 4000 rpm
